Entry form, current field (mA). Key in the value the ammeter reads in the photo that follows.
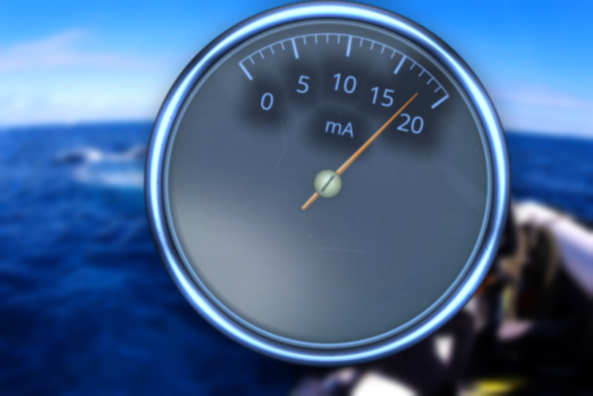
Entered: 18 mA
